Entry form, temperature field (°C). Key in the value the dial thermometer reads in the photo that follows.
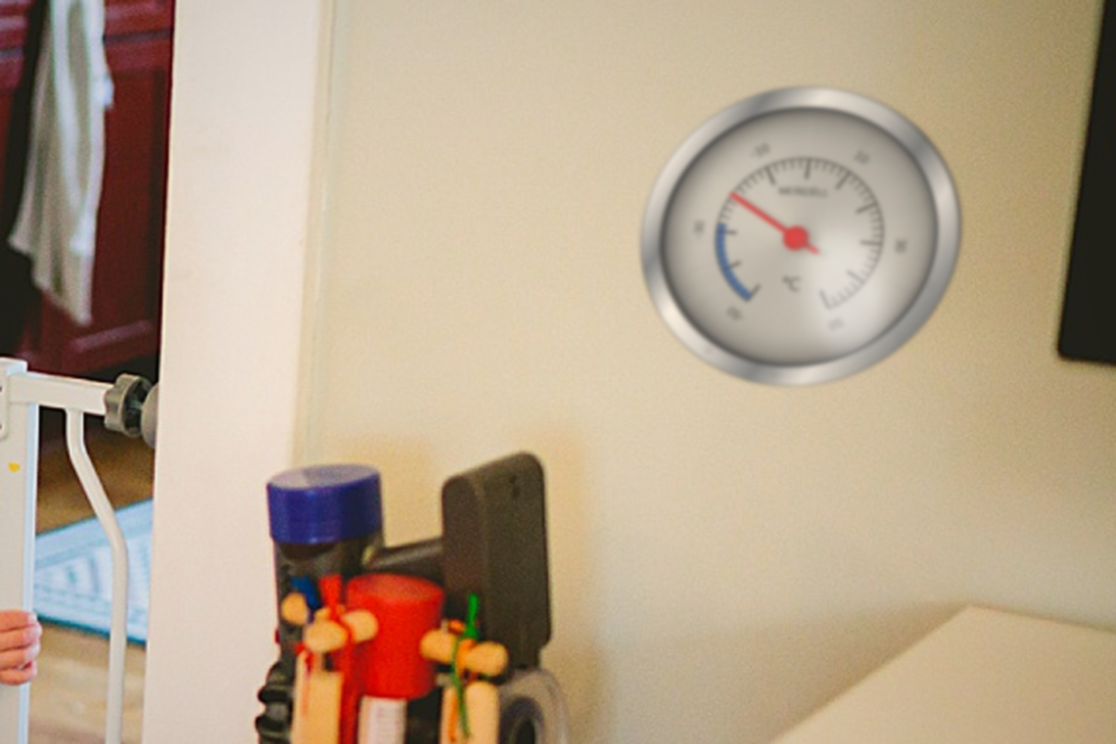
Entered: -20 °C
